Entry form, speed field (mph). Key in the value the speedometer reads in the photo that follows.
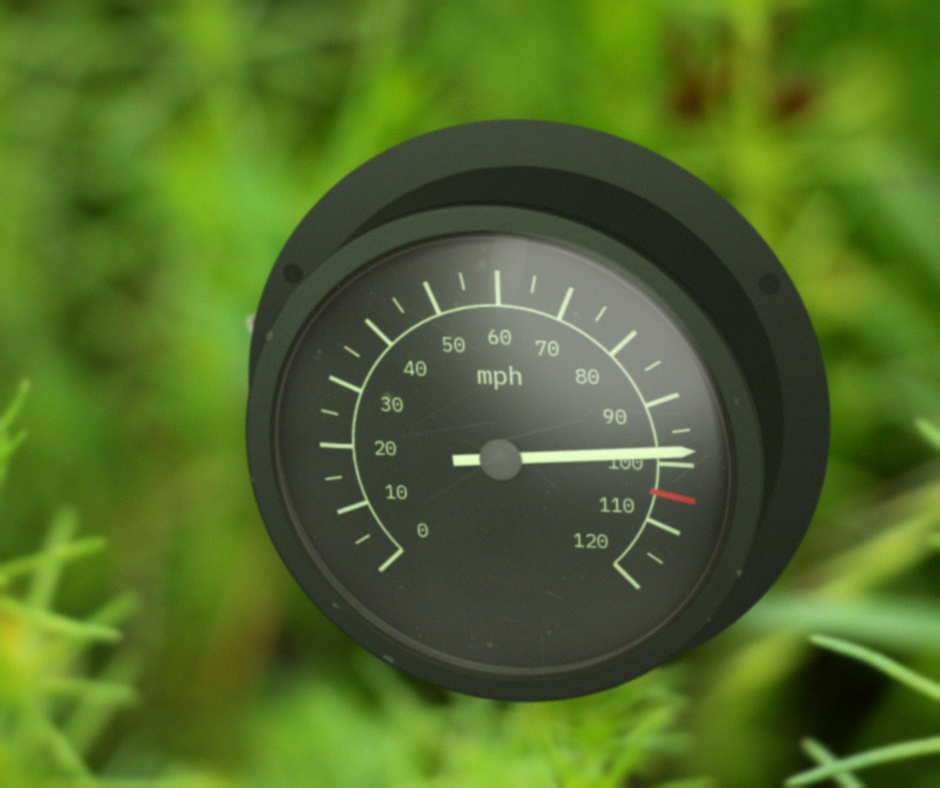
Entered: 97.5 mph
